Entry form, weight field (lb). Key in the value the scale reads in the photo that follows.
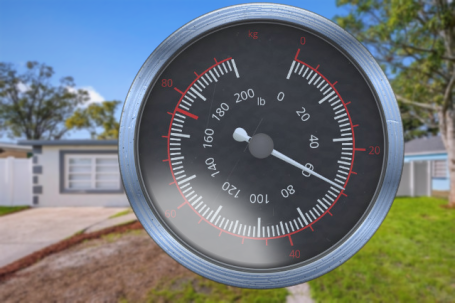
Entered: 60 lb
